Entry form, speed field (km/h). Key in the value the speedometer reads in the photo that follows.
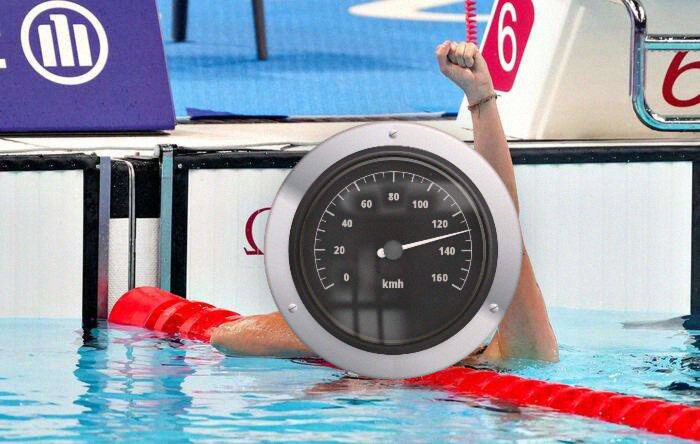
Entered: 130 km/h
